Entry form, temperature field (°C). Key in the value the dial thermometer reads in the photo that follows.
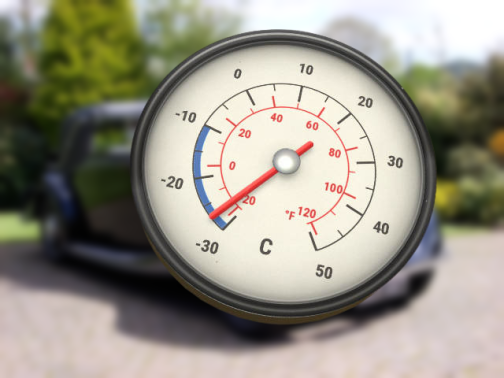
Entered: -27.5 °C
